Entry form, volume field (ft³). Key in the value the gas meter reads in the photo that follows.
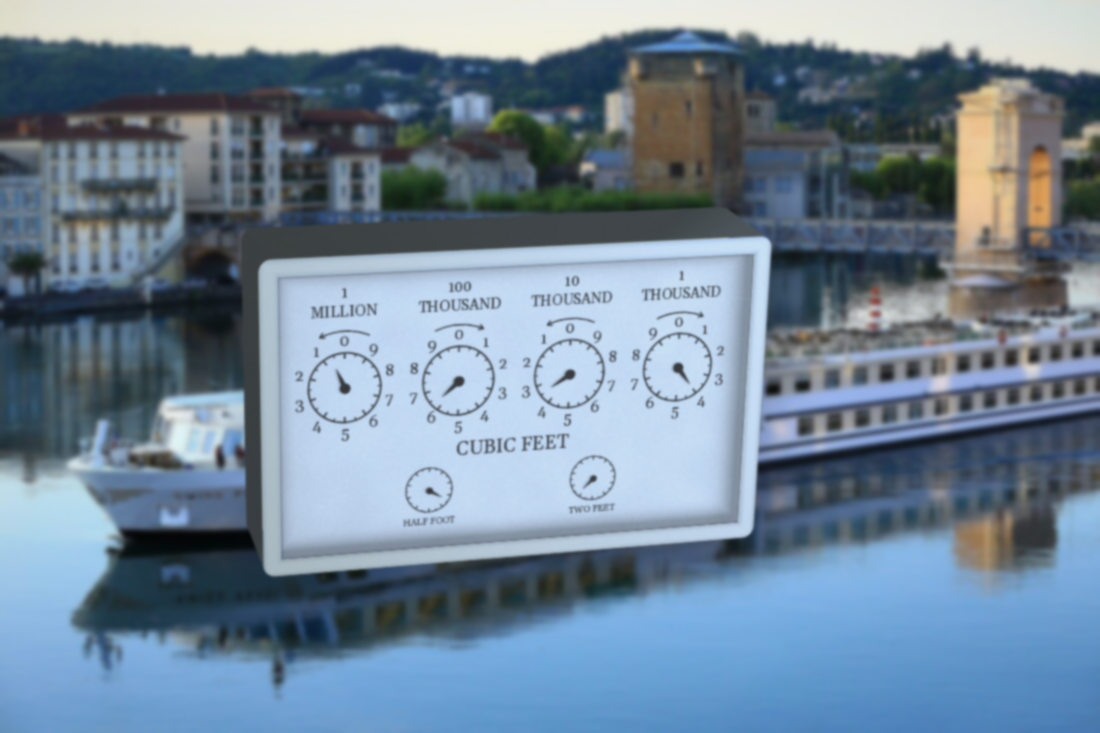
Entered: 63400 ft³
